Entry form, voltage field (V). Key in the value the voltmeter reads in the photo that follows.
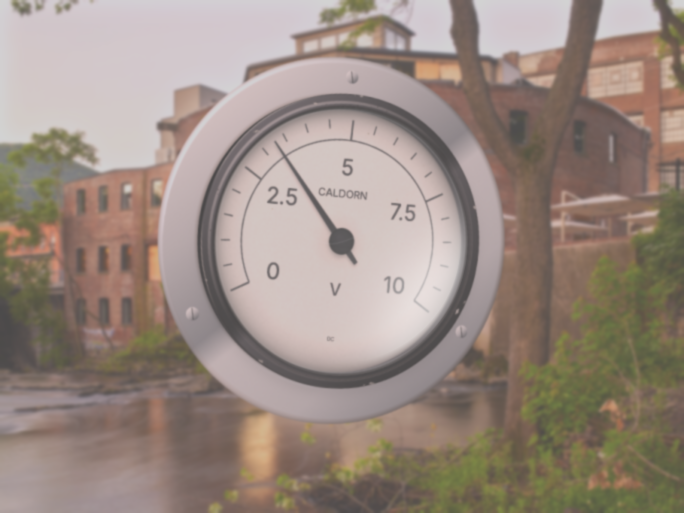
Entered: 3.25 V
